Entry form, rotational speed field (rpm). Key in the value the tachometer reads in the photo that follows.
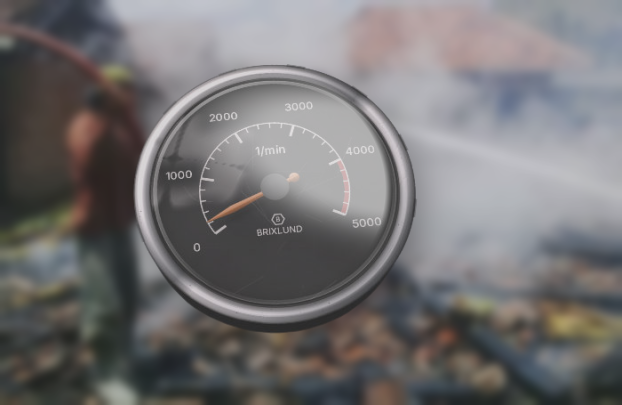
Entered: 200 rpm
